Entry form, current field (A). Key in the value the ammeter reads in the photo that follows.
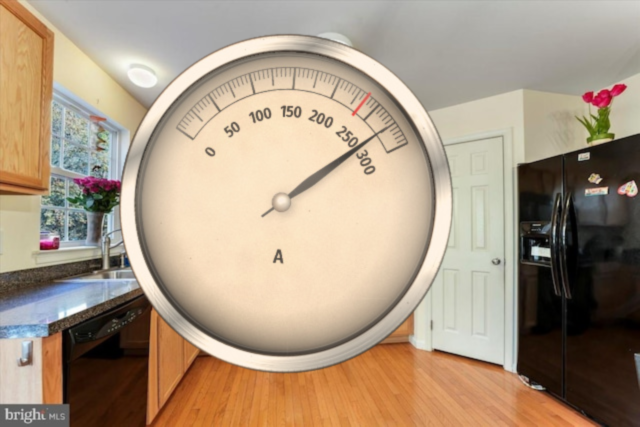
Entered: 275 A
